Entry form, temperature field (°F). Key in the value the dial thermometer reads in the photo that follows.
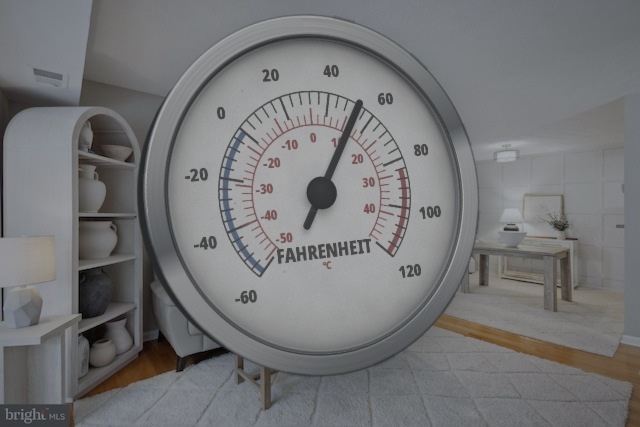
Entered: 52 °F
